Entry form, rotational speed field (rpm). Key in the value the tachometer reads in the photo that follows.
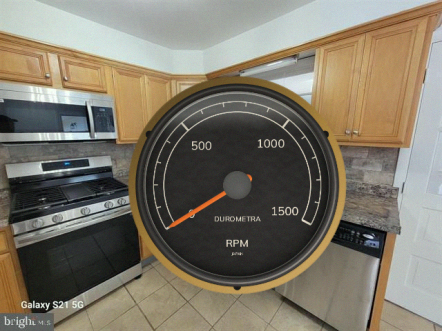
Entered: 0 rpm
